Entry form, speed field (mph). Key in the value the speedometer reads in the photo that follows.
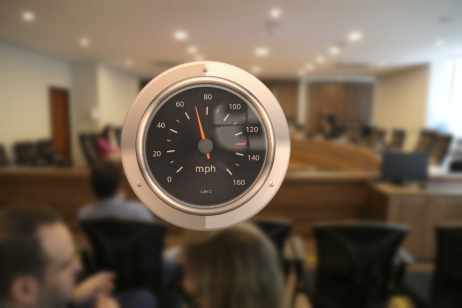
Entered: 70 mph
